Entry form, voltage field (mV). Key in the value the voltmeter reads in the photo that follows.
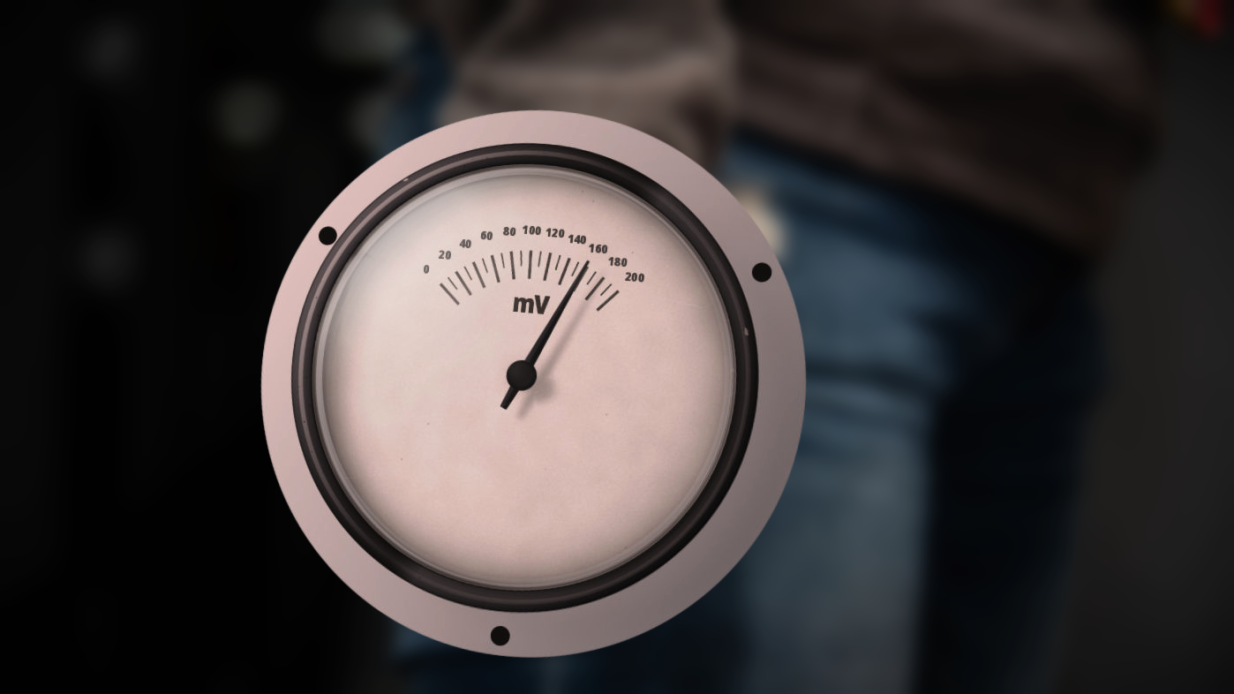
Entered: 160 mV
